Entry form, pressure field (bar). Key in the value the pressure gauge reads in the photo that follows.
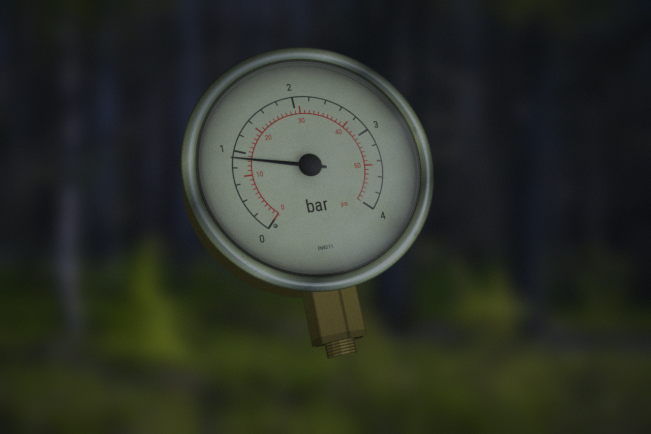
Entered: 0.9 bar
